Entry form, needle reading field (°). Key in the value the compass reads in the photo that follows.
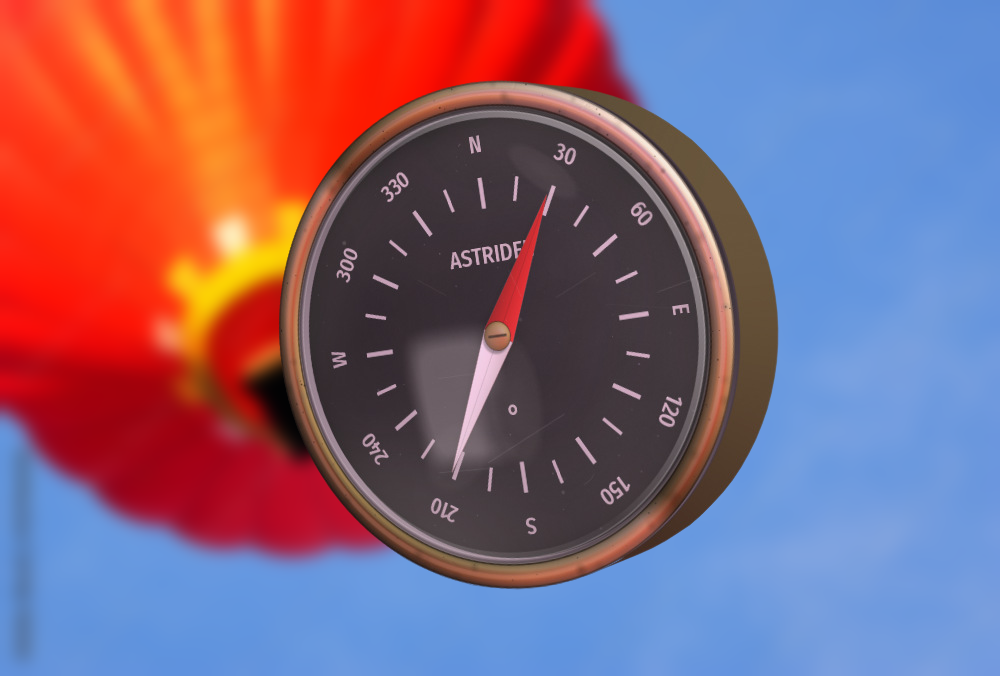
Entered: 30 °
